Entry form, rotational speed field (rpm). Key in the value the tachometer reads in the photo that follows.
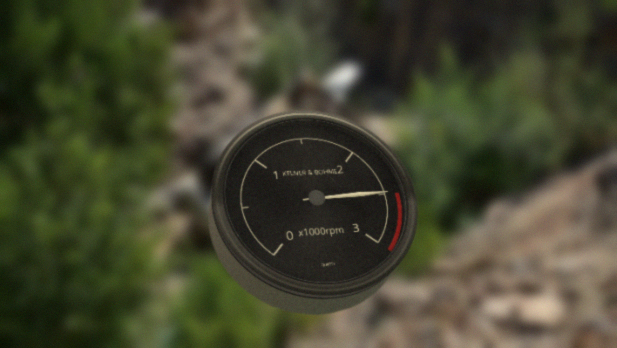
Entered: 2500 rpm
